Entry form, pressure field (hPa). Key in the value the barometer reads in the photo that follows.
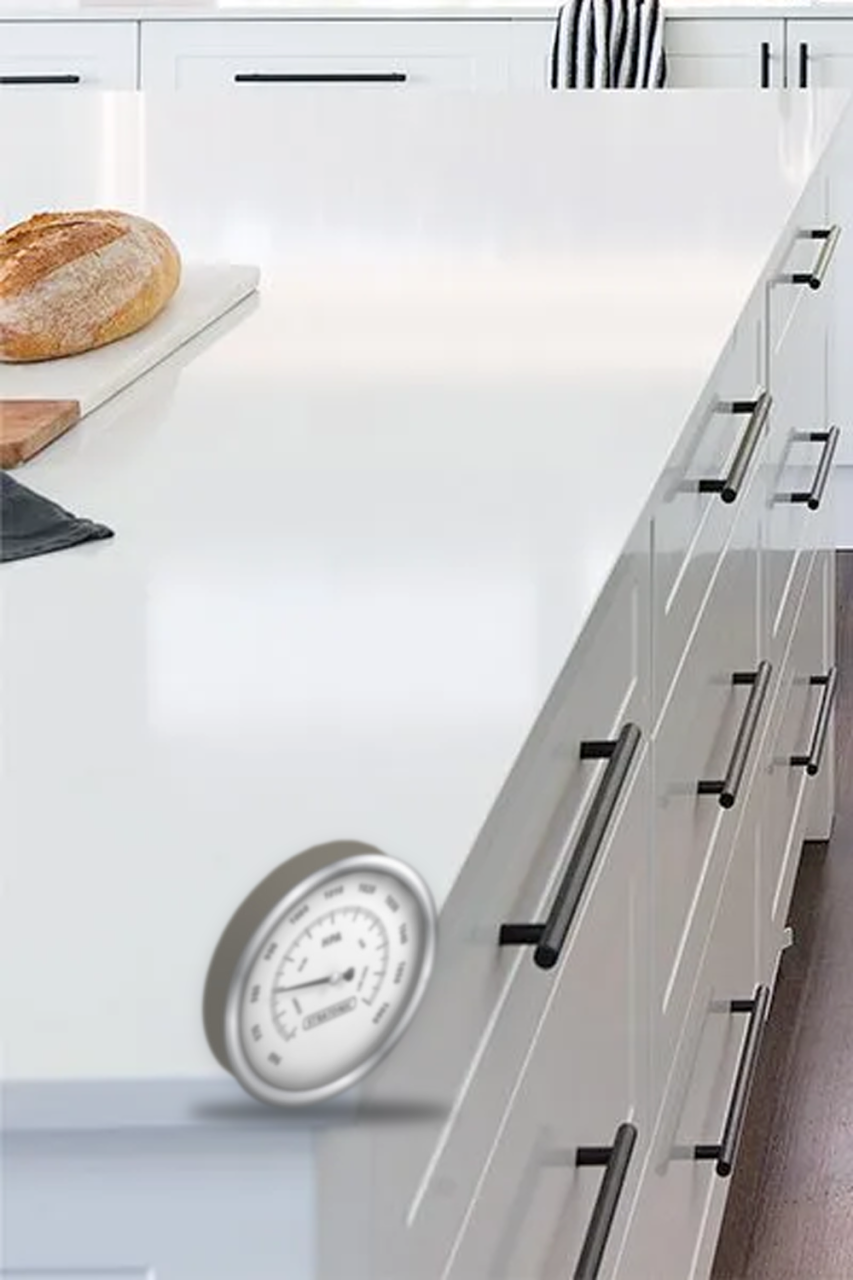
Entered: 980 hPa
